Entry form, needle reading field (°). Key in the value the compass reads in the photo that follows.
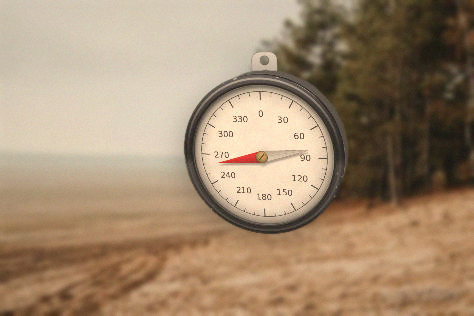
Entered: 260 °
